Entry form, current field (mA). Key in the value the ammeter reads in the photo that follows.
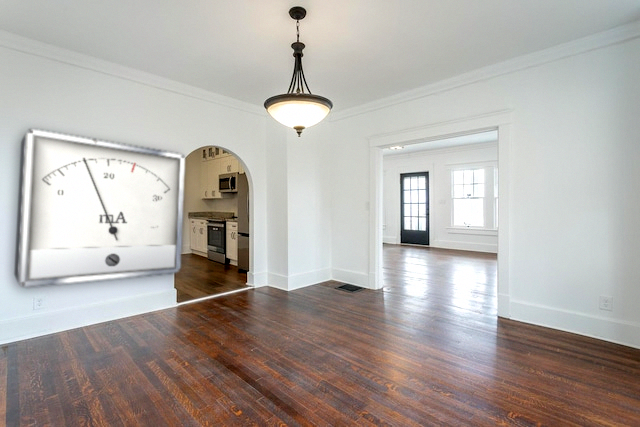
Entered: 16 mA
